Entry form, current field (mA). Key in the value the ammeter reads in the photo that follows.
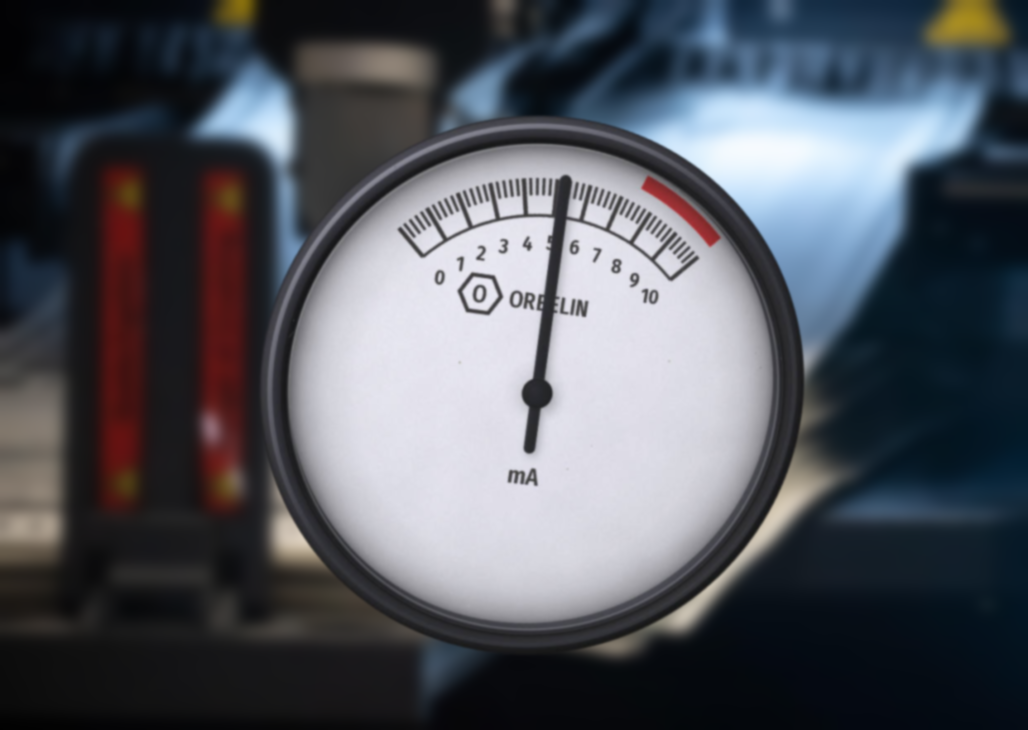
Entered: 5.2 mA
